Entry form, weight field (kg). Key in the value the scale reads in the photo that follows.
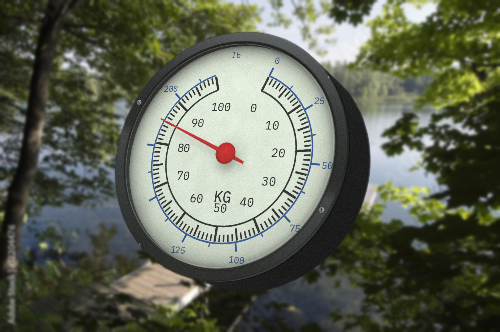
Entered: 85 kg
